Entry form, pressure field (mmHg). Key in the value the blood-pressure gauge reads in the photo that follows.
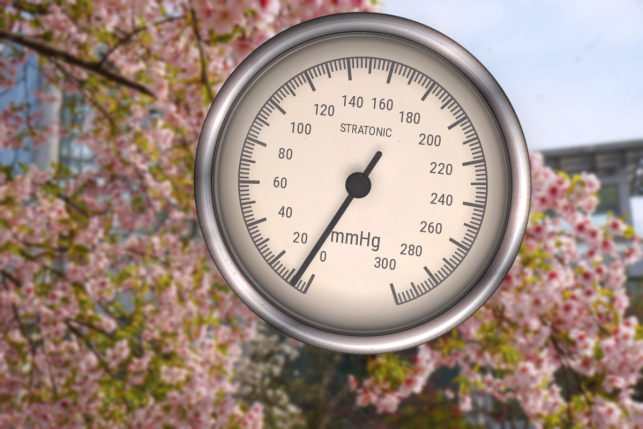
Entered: 6 mmHg
